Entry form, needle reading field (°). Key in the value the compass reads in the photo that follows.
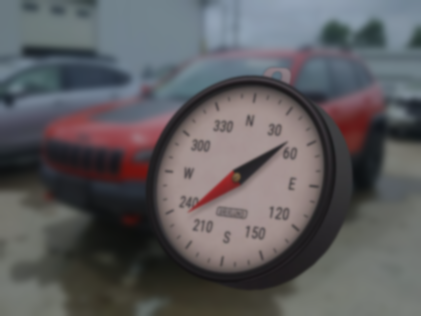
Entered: 230 °
